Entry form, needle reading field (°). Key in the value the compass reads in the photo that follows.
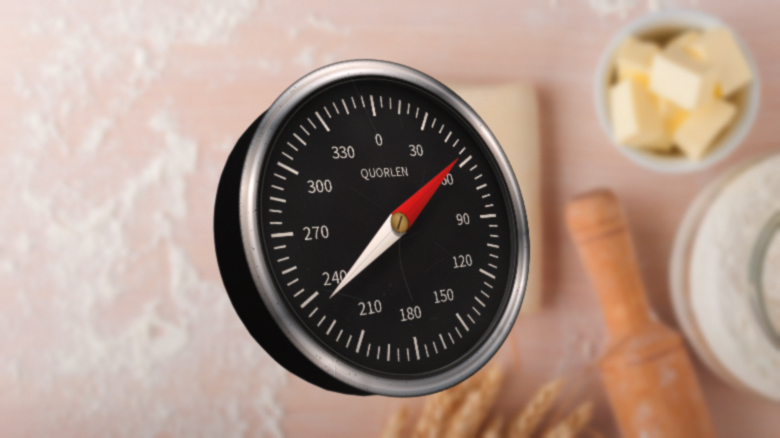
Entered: 55 °
